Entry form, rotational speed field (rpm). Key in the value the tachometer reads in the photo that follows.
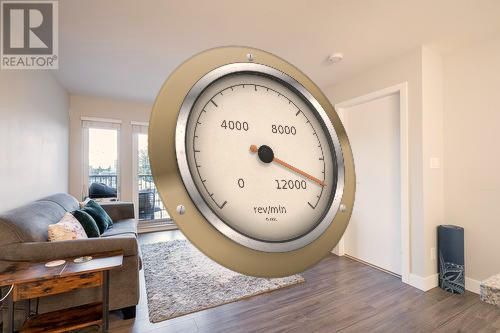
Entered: 11000 rpm
